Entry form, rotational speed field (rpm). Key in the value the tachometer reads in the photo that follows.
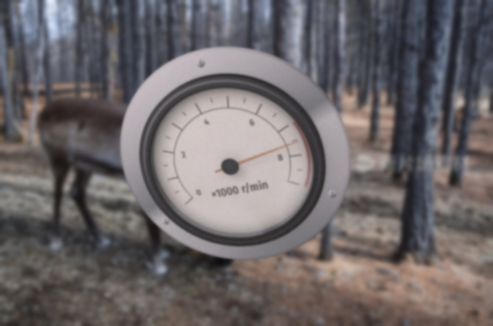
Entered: 7500 rpm
